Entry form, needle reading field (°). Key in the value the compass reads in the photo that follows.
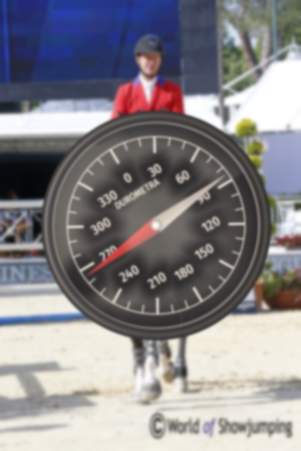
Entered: 265 °
